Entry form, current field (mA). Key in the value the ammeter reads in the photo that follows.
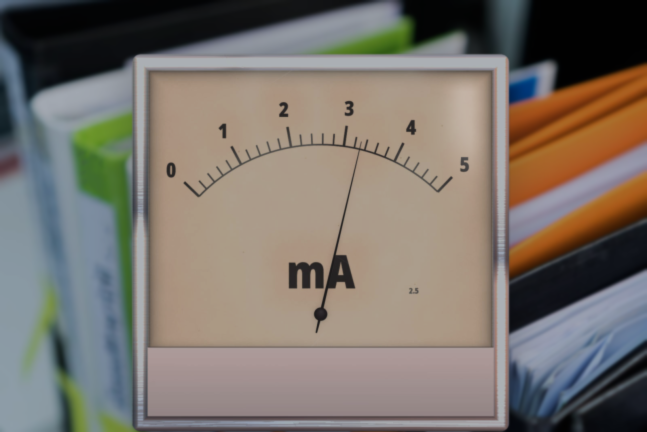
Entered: 3.3 mA
